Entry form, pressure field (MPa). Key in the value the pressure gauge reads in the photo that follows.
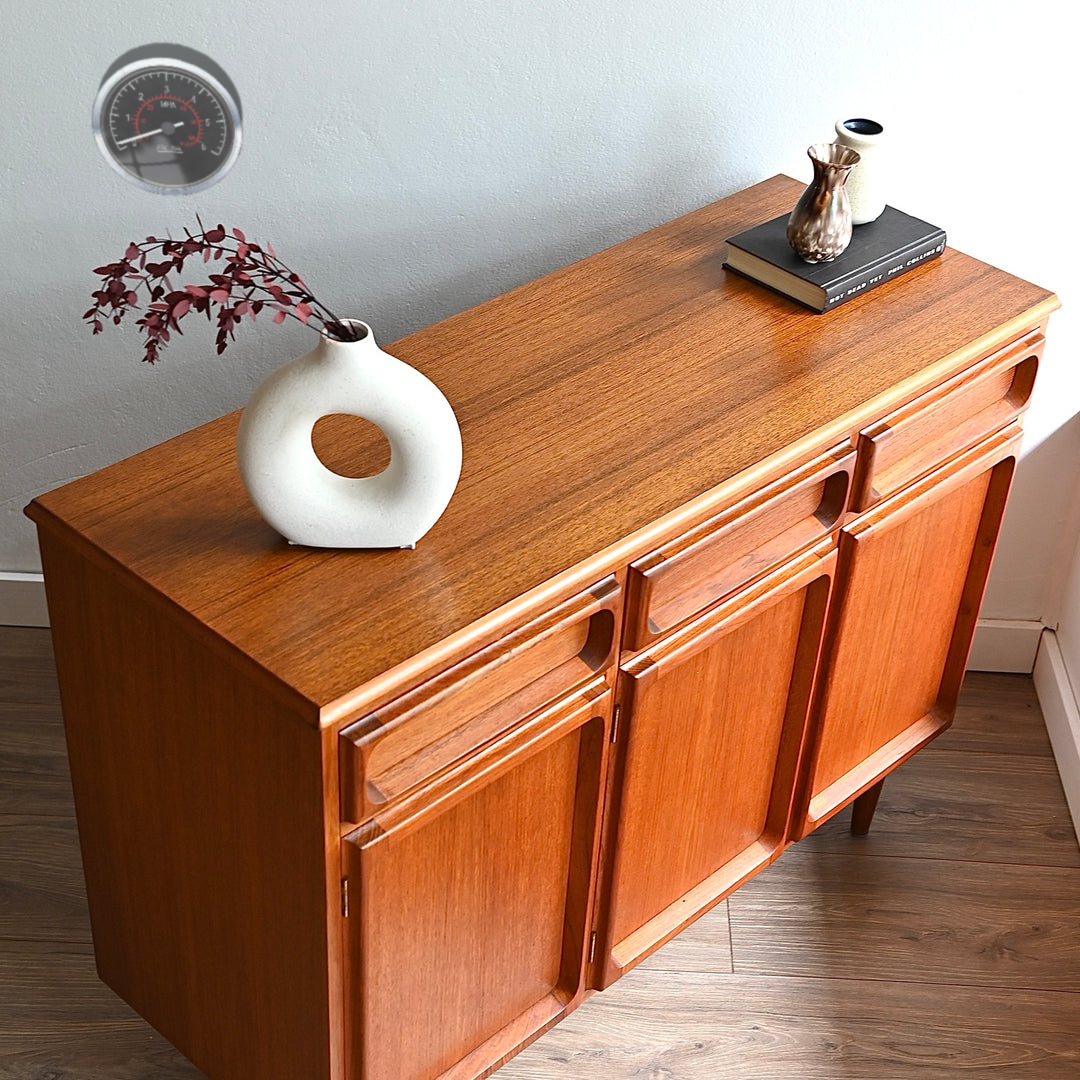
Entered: 0.2 MPa
